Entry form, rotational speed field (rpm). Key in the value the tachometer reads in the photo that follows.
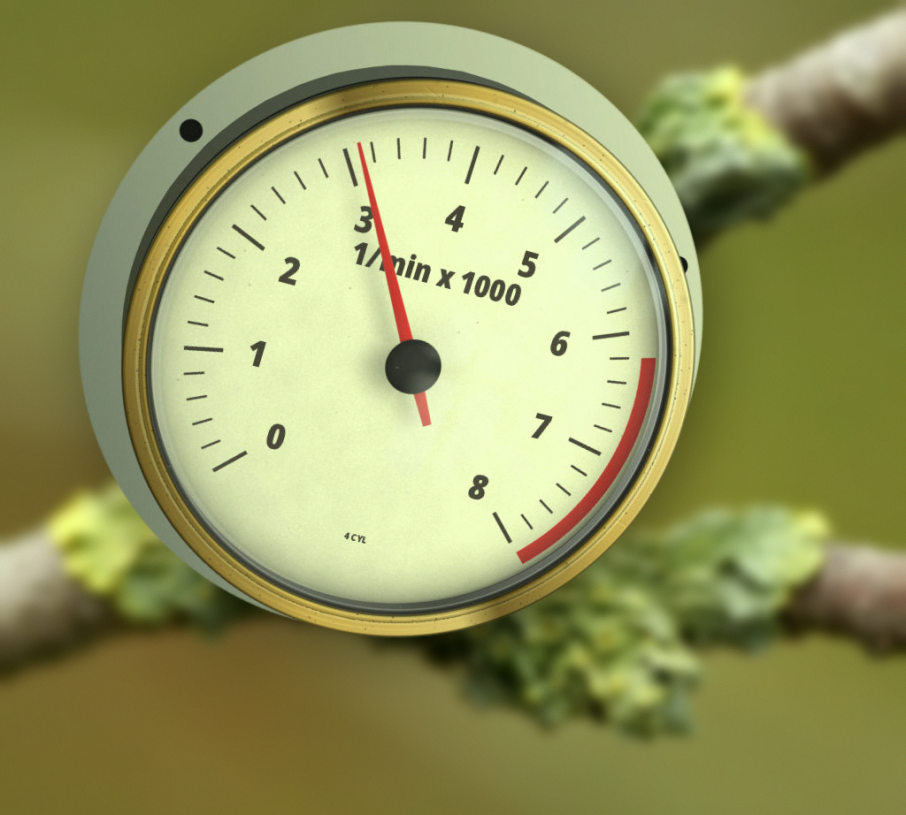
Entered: 3100 rpm
